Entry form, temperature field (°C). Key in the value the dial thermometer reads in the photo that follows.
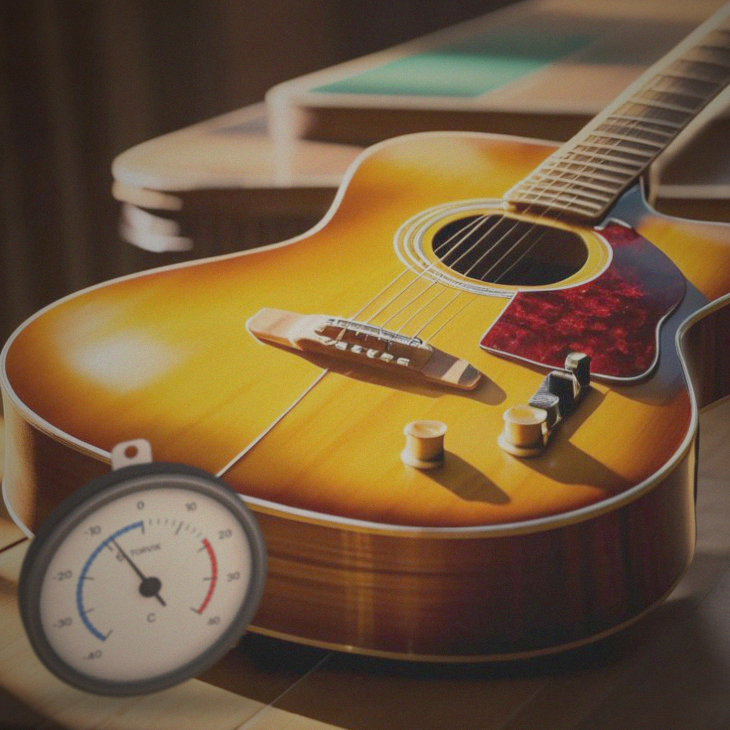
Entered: -8 °C
